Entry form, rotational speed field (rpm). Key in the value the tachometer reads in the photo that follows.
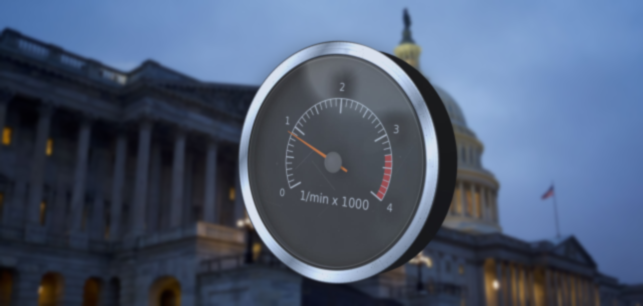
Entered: 900 rpm
